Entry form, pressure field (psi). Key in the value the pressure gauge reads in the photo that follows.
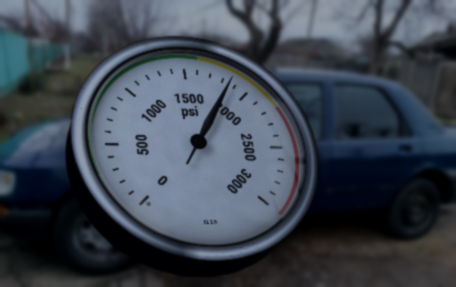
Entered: 1850 psi
